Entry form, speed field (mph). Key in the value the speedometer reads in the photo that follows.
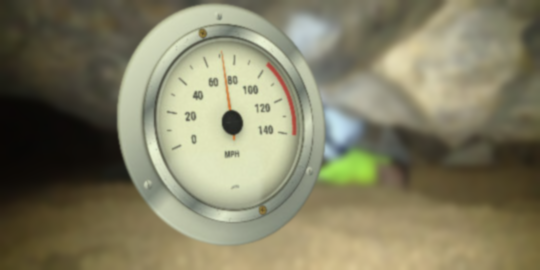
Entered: 70 mph
